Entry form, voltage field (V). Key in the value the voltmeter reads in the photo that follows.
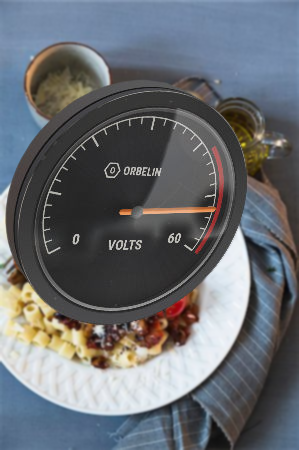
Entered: 52 V
